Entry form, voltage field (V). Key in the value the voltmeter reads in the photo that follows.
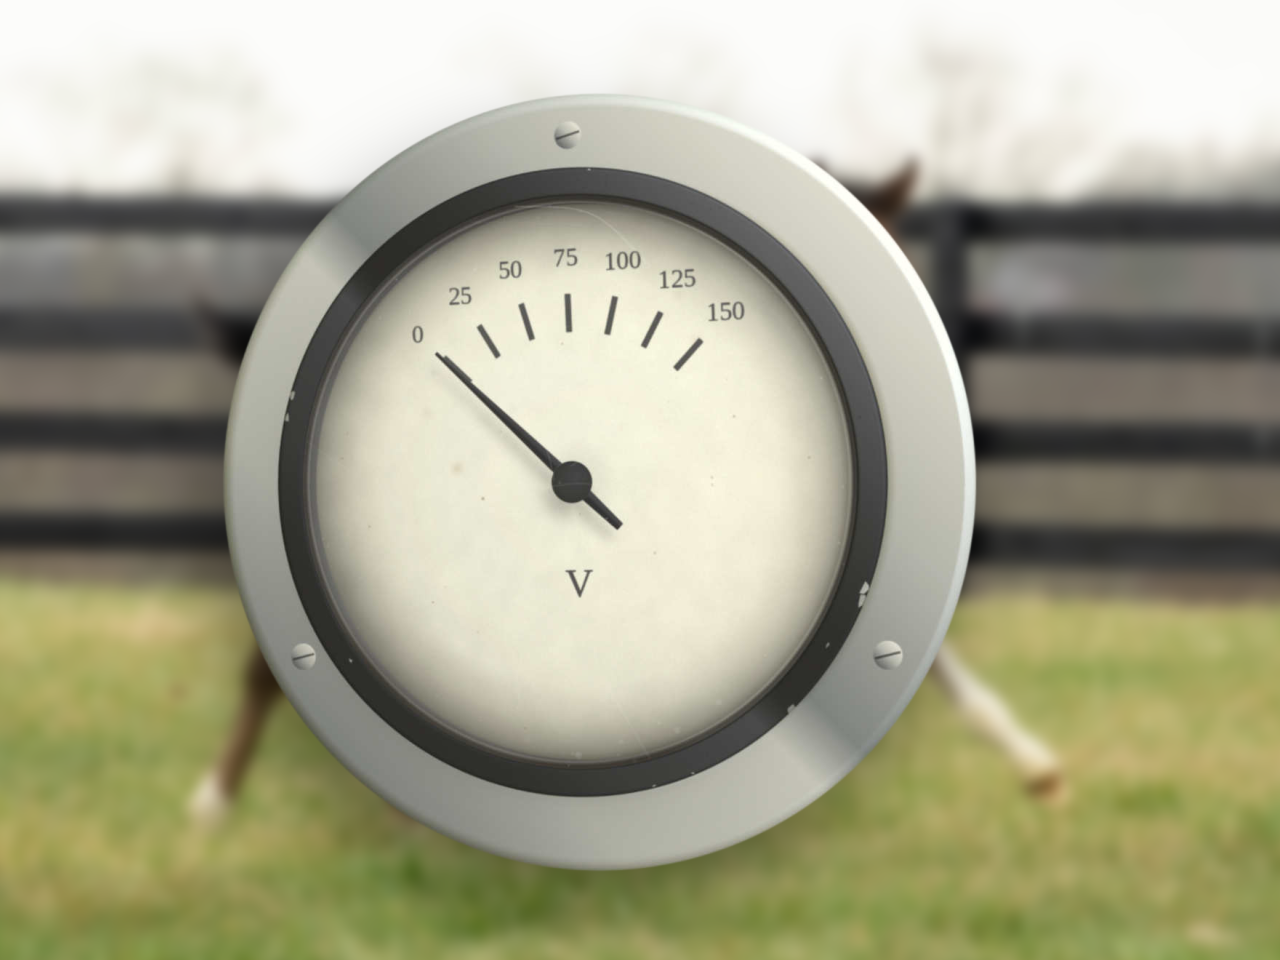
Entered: 0 V
